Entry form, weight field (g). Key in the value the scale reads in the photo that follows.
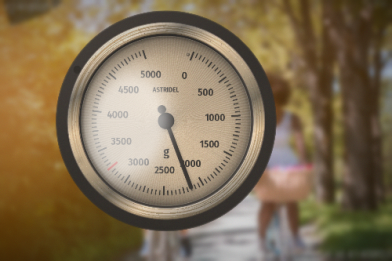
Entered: 2150 g
